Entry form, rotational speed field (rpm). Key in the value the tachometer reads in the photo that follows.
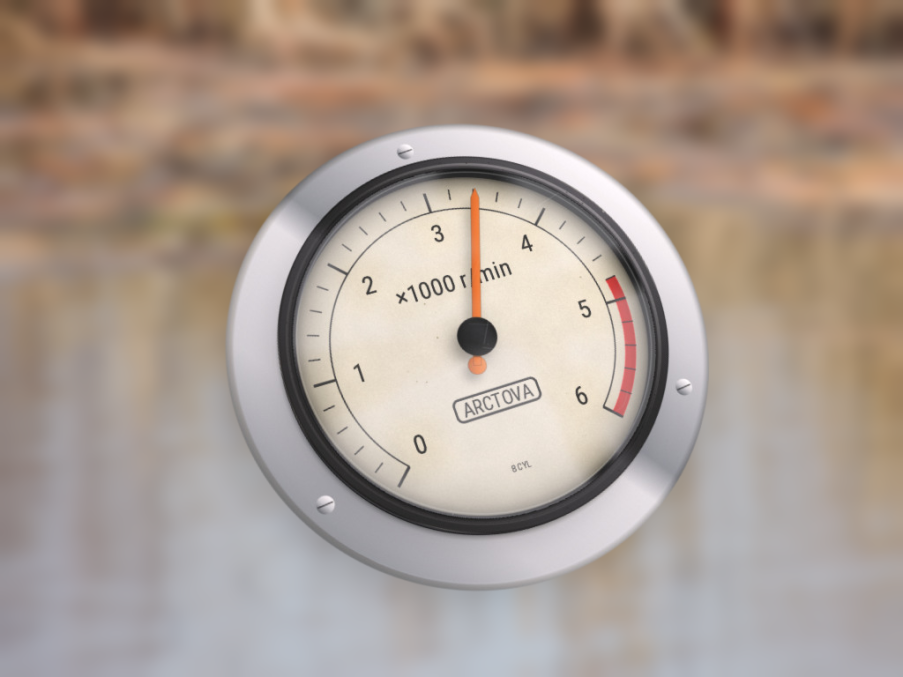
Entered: 3400 rpm
